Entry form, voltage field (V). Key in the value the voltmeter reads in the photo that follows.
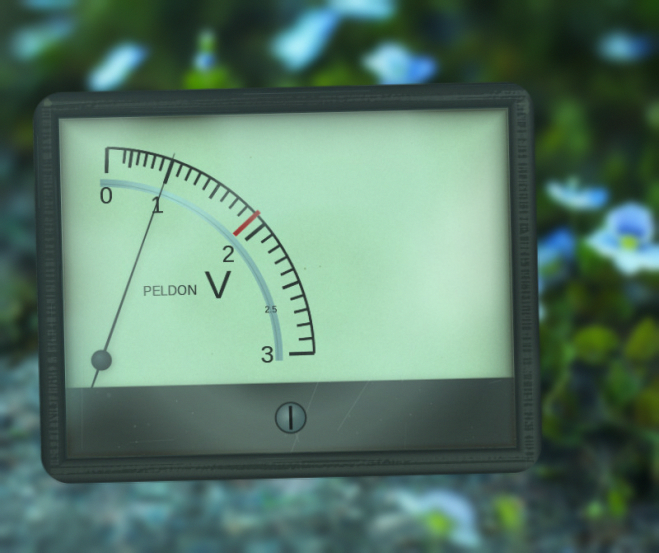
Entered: 1 V
